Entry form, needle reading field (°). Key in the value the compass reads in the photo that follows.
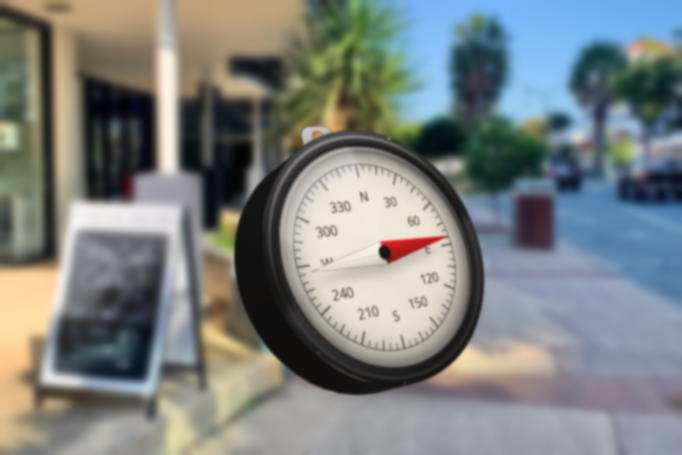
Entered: 85 °
